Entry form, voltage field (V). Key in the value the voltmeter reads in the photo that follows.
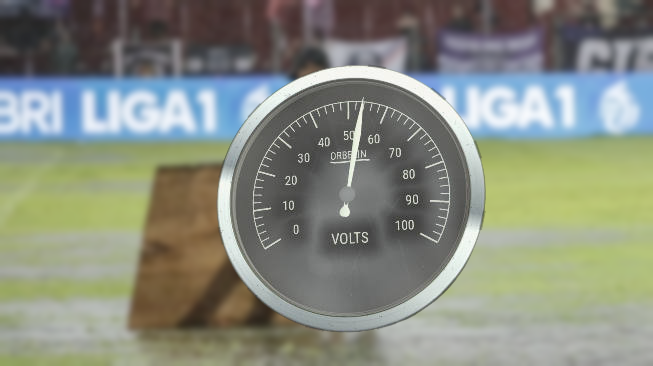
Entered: 54 V
